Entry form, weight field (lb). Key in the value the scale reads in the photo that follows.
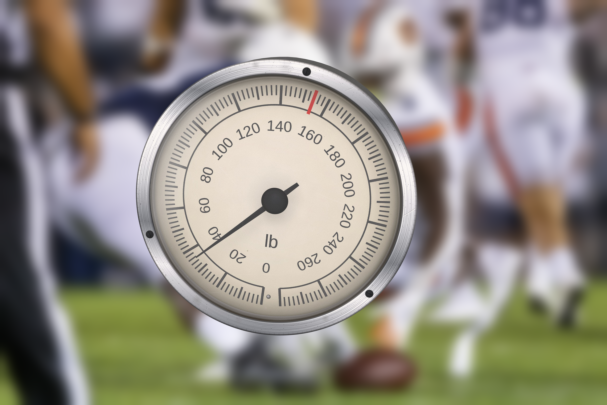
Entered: 36 lb
